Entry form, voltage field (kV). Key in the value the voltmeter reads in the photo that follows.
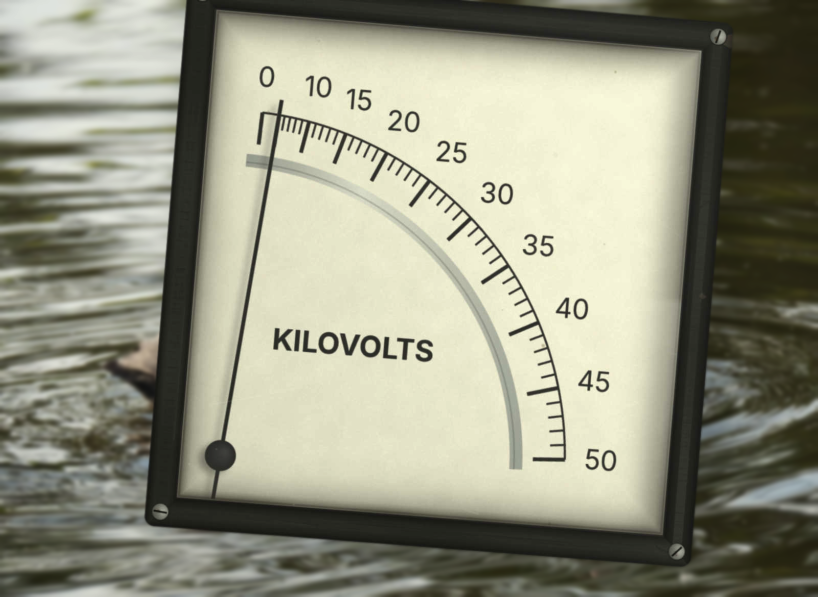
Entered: 5 kV
